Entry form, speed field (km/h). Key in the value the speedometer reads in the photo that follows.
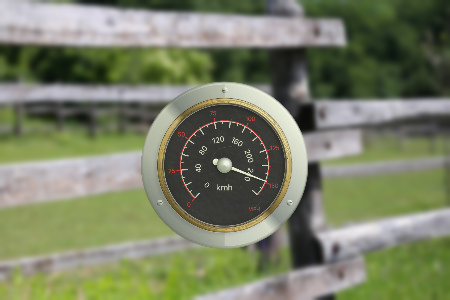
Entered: 240 km/h
